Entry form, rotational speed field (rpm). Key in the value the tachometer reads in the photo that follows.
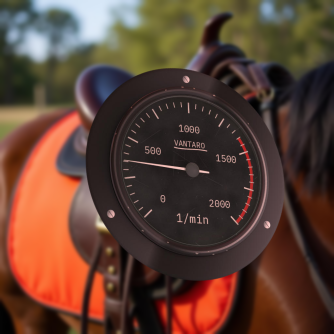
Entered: 350 rpm
